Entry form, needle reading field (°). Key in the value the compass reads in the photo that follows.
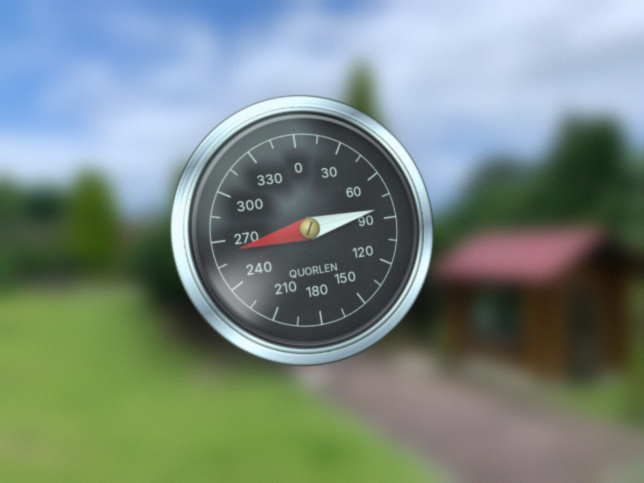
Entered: 262.5 °
